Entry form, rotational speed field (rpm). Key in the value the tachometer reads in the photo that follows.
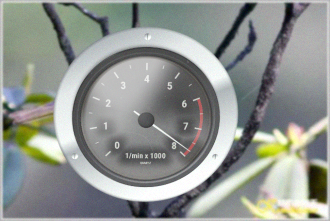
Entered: 7750 rpm
